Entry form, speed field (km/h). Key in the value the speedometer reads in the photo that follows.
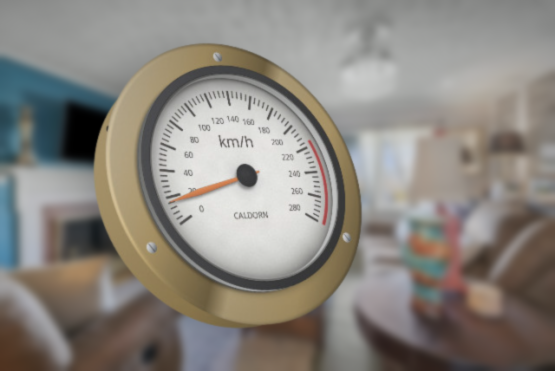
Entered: 16 km/h
